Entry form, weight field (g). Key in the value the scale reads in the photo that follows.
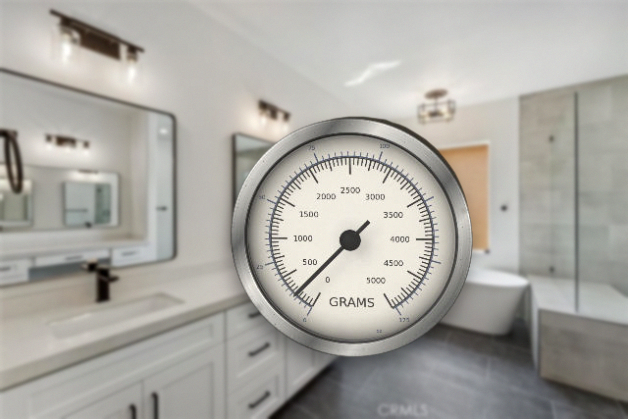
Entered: 250 g
